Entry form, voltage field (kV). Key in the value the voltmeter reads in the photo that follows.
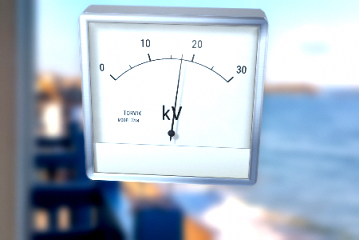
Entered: 17.5 kV
